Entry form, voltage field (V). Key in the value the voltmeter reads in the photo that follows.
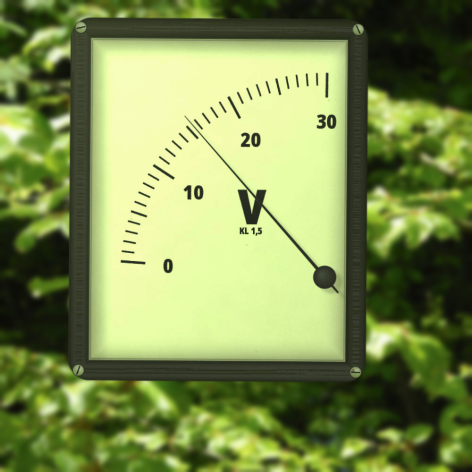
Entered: 15.5 V
